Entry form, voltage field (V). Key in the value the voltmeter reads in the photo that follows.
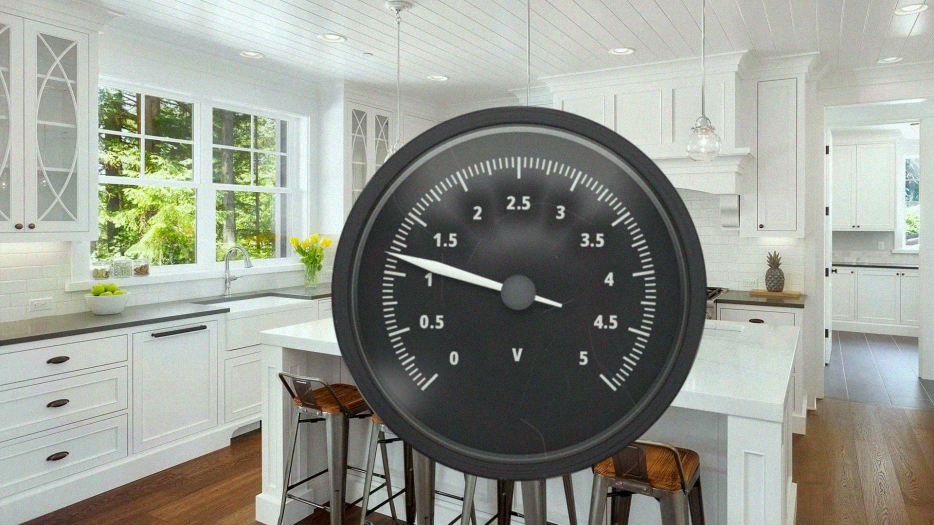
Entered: 1.15 V
